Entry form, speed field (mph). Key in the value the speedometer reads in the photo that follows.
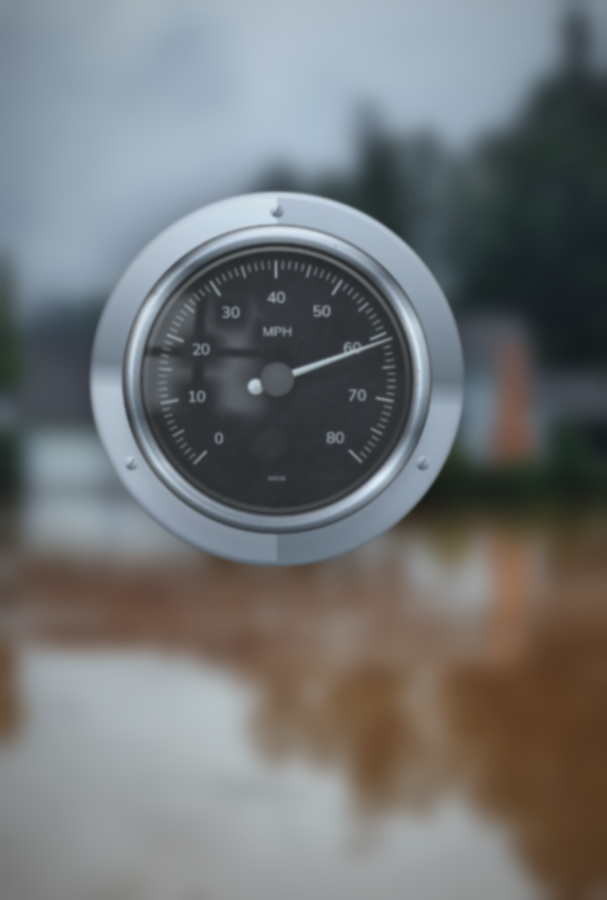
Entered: 61 mph
